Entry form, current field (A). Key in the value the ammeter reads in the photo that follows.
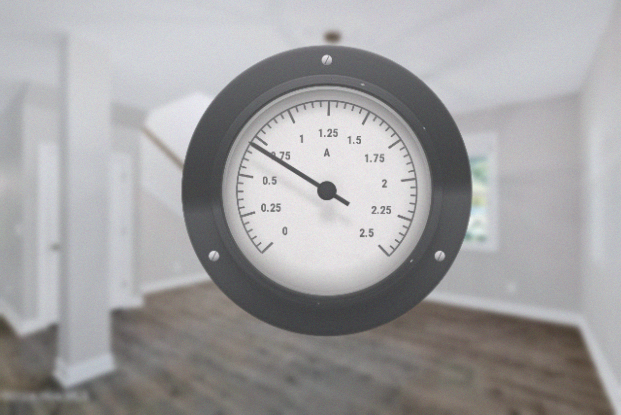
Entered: 0.7 A
